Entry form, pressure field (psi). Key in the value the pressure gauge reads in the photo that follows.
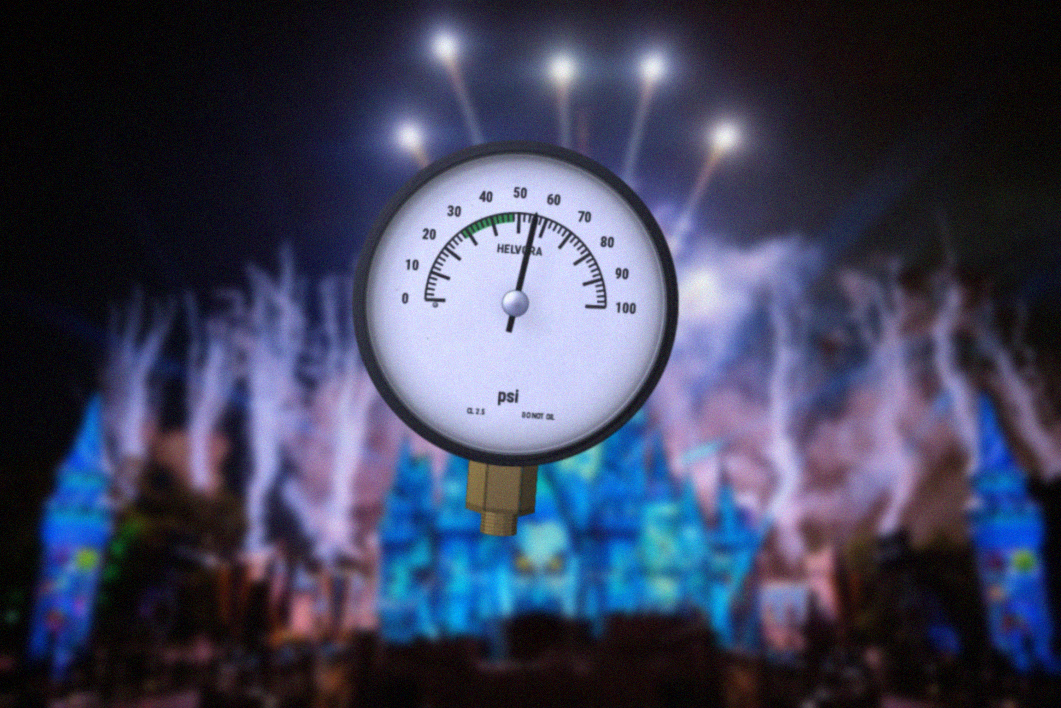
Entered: 56 psi
